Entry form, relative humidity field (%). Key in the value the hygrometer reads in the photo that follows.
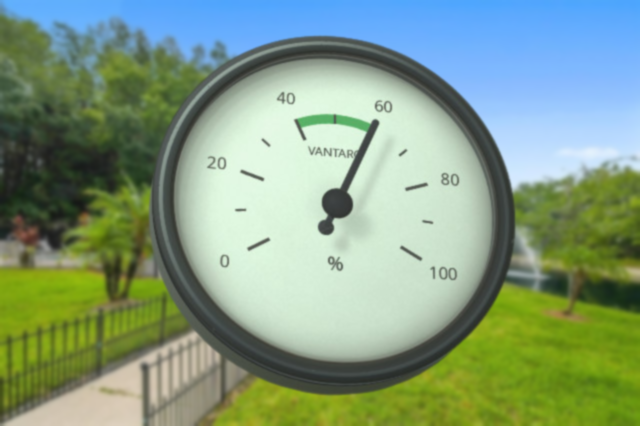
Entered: 60 %
